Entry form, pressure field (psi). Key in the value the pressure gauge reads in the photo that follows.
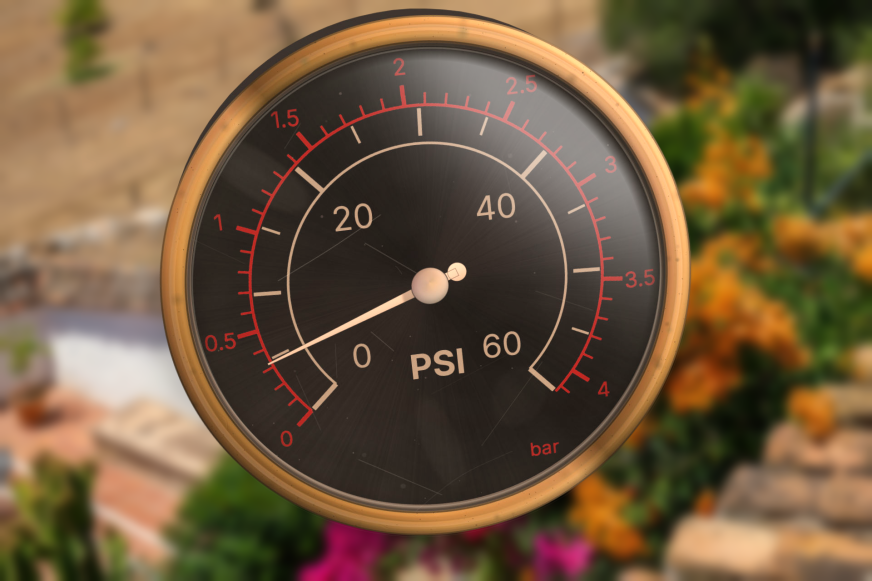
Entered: 5 psi
